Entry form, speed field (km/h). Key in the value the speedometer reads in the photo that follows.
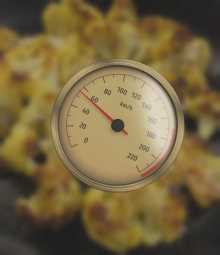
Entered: 55 km/h
